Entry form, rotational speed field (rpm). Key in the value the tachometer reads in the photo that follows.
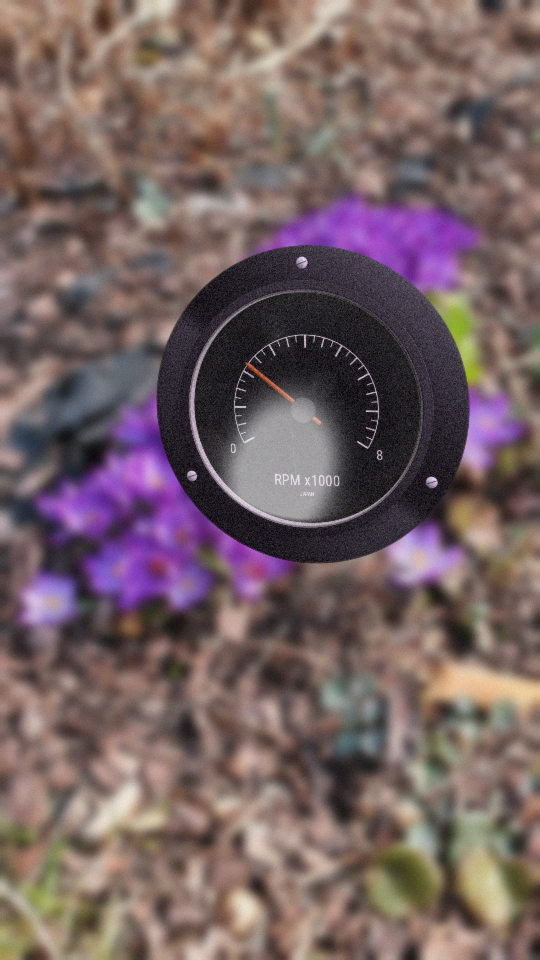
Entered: 2250 rpm
